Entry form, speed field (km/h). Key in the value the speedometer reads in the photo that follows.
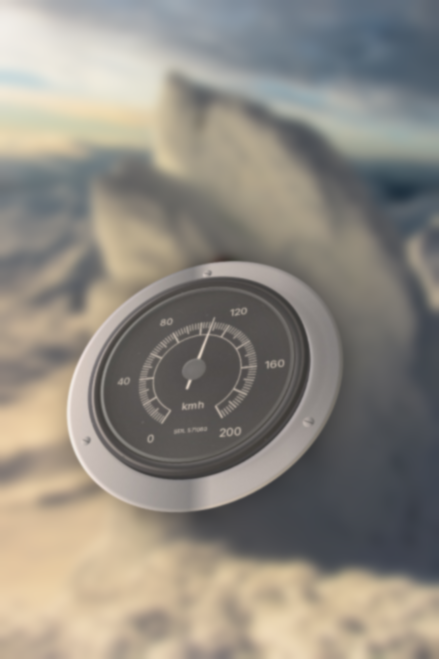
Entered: 110 km/h
